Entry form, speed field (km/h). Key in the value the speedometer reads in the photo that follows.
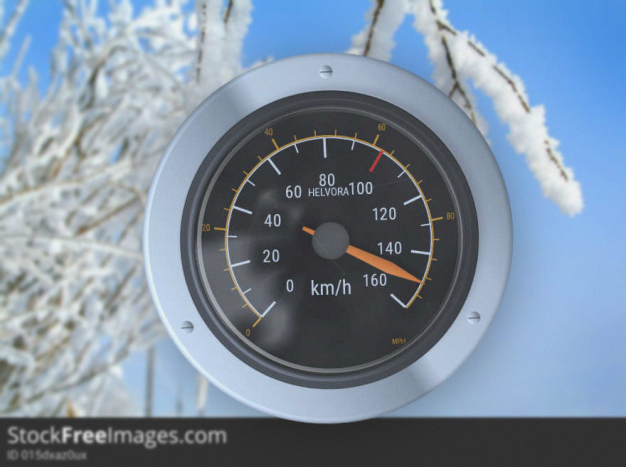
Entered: 150 km/h
